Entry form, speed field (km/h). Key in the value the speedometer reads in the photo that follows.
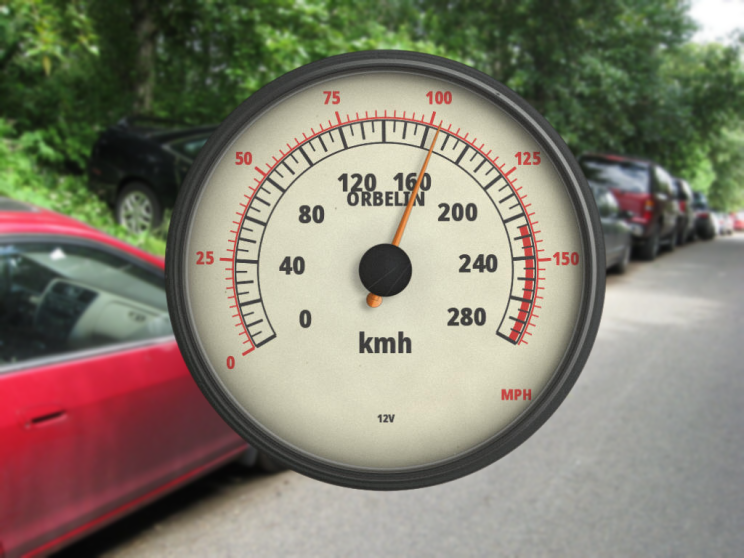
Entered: 165 km/h
